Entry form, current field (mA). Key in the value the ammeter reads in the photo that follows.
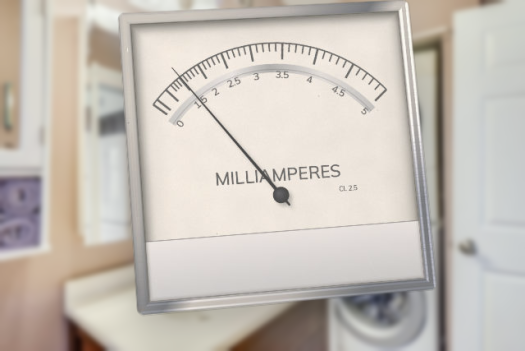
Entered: 1.5 mA
